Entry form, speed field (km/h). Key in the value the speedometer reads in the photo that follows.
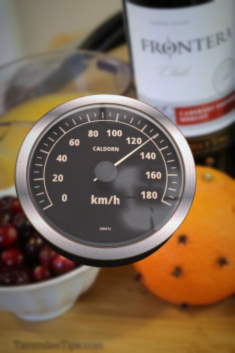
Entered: 130 km/h
